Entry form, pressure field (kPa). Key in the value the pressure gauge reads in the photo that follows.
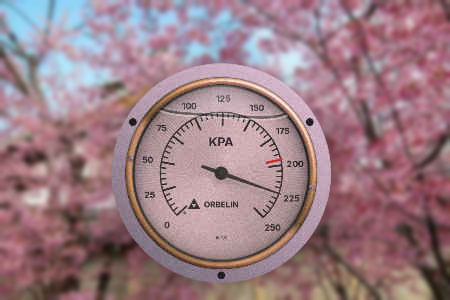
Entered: 225 kPa
